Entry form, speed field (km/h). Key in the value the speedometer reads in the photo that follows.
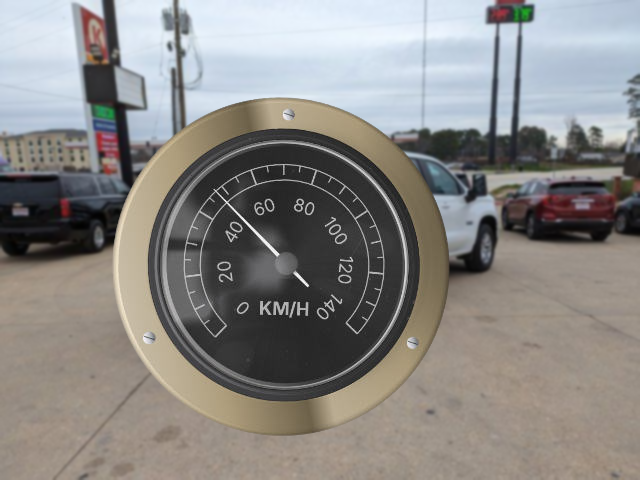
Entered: 47.5 km/h
